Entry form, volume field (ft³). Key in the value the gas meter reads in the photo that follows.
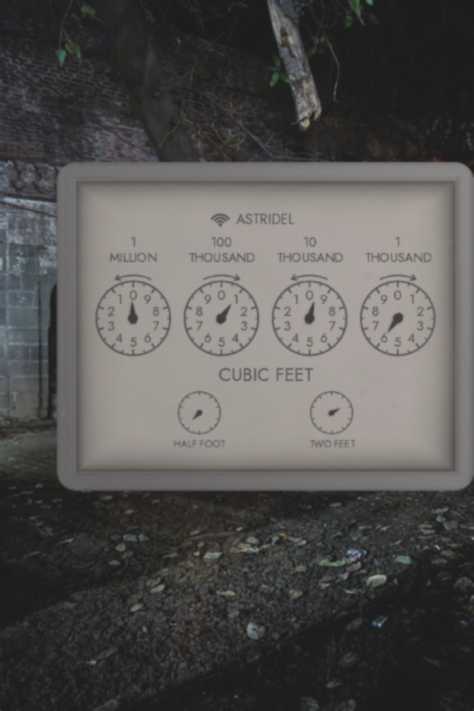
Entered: 9600 ft³
